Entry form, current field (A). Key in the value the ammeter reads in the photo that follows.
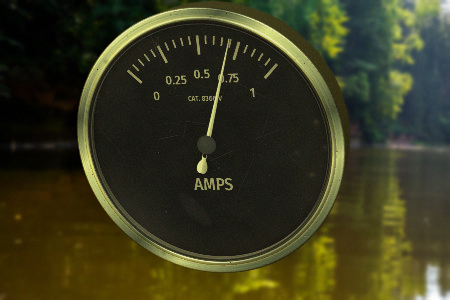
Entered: 0.7 A
